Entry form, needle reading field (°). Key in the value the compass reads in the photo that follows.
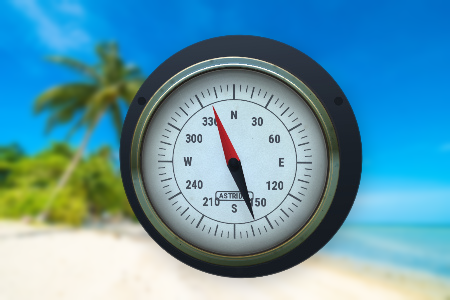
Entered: 340 °
